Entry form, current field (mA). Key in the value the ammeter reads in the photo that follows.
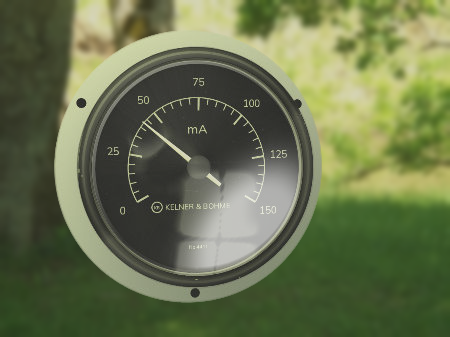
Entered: 42.5 mA
